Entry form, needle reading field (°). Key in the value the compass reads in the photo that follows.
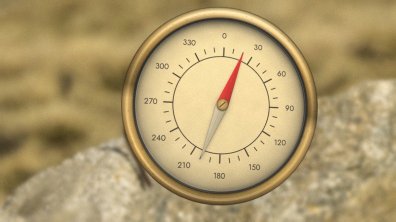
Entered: 20 °
